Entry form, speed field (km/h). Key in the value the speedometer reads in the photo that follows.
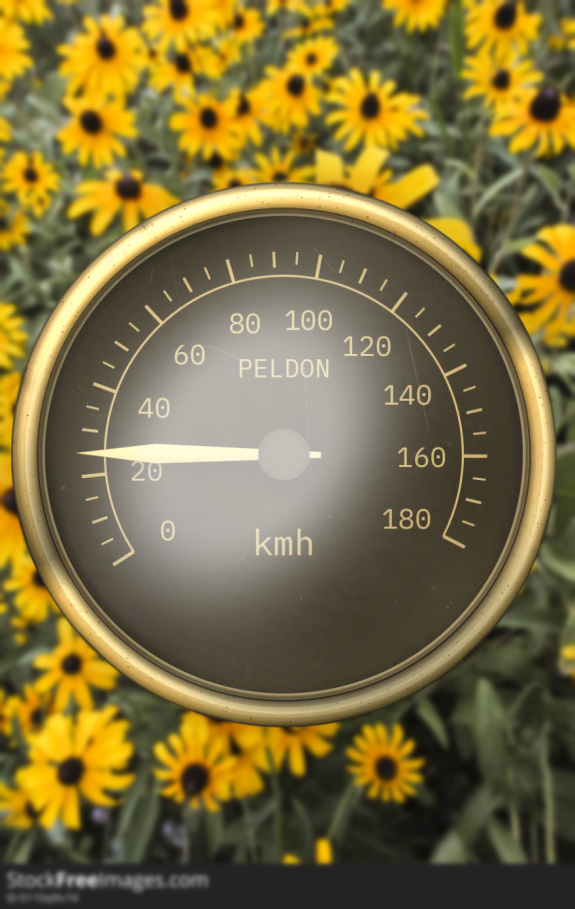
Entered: 25 km/h
